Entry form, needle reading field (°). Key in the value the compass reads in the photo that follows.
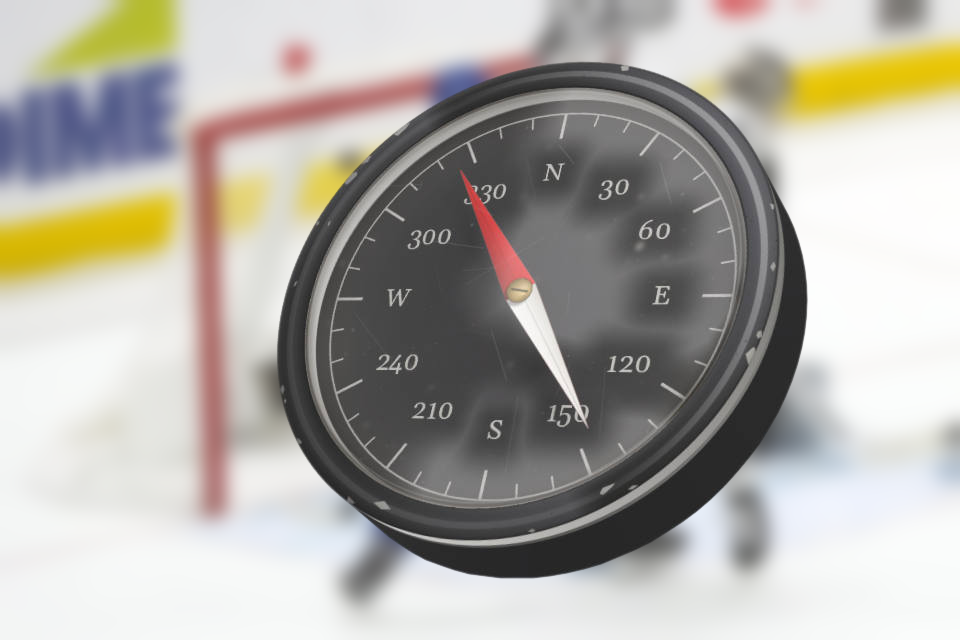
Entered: 325 °
